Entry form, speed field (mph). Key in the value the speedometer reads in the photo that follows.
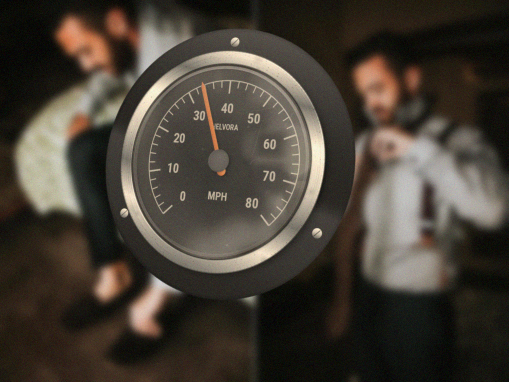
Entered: 34 mph
